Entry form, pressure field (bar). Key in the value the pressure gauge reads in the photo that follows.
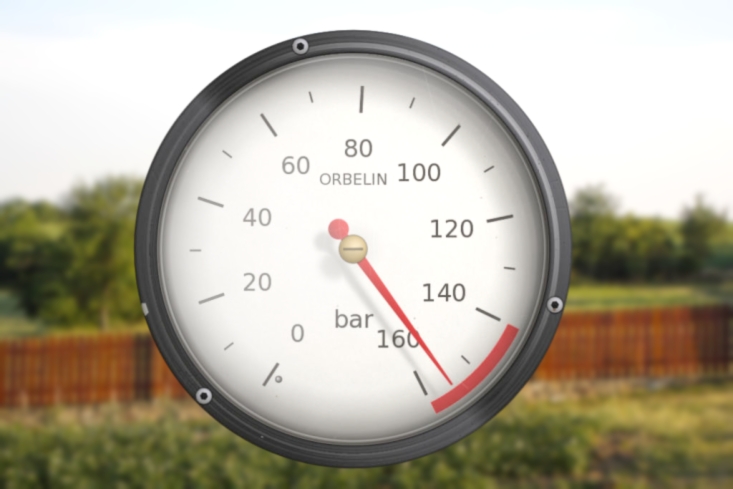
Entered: 155 bar
